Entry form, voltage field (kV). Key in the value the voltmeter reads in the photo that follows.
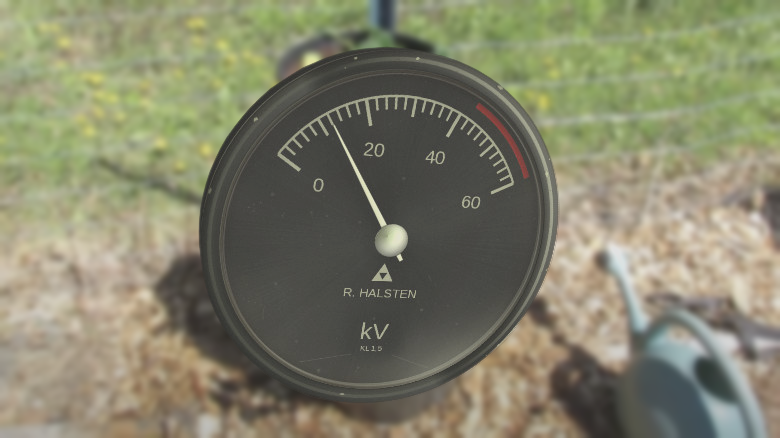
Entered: 12 kV
